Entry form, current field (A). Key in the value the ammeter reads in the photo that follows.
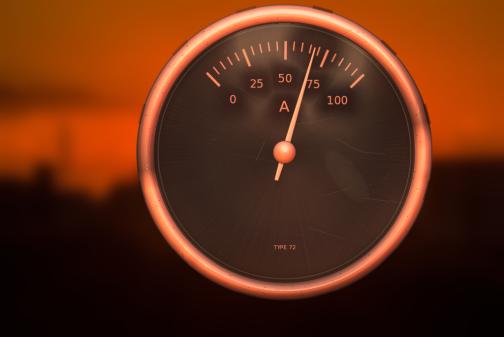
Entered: 67.5 A
